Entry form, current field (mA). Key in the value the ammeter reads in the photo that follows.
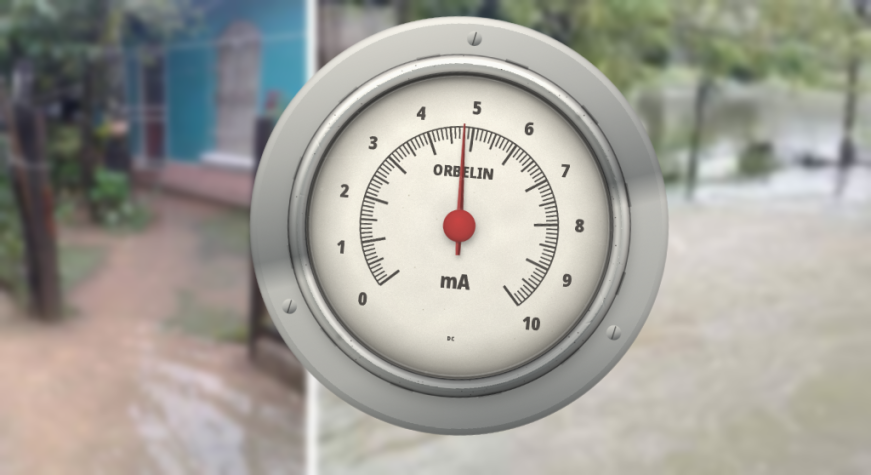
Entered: 4.8 mA
